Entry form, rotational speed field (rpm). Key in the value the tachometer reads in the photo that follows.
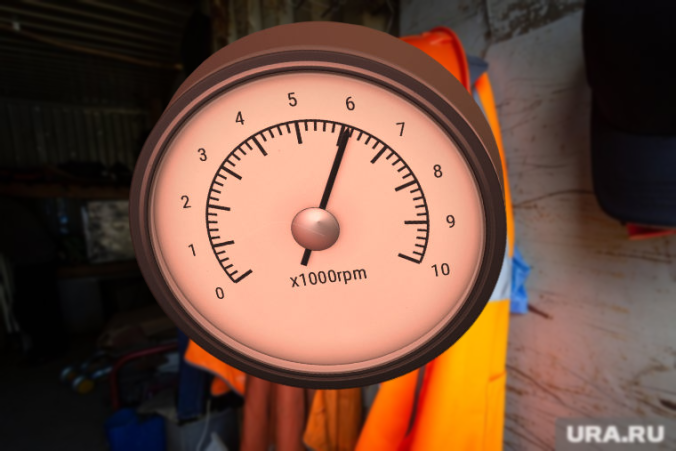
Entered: 6100 rpm
